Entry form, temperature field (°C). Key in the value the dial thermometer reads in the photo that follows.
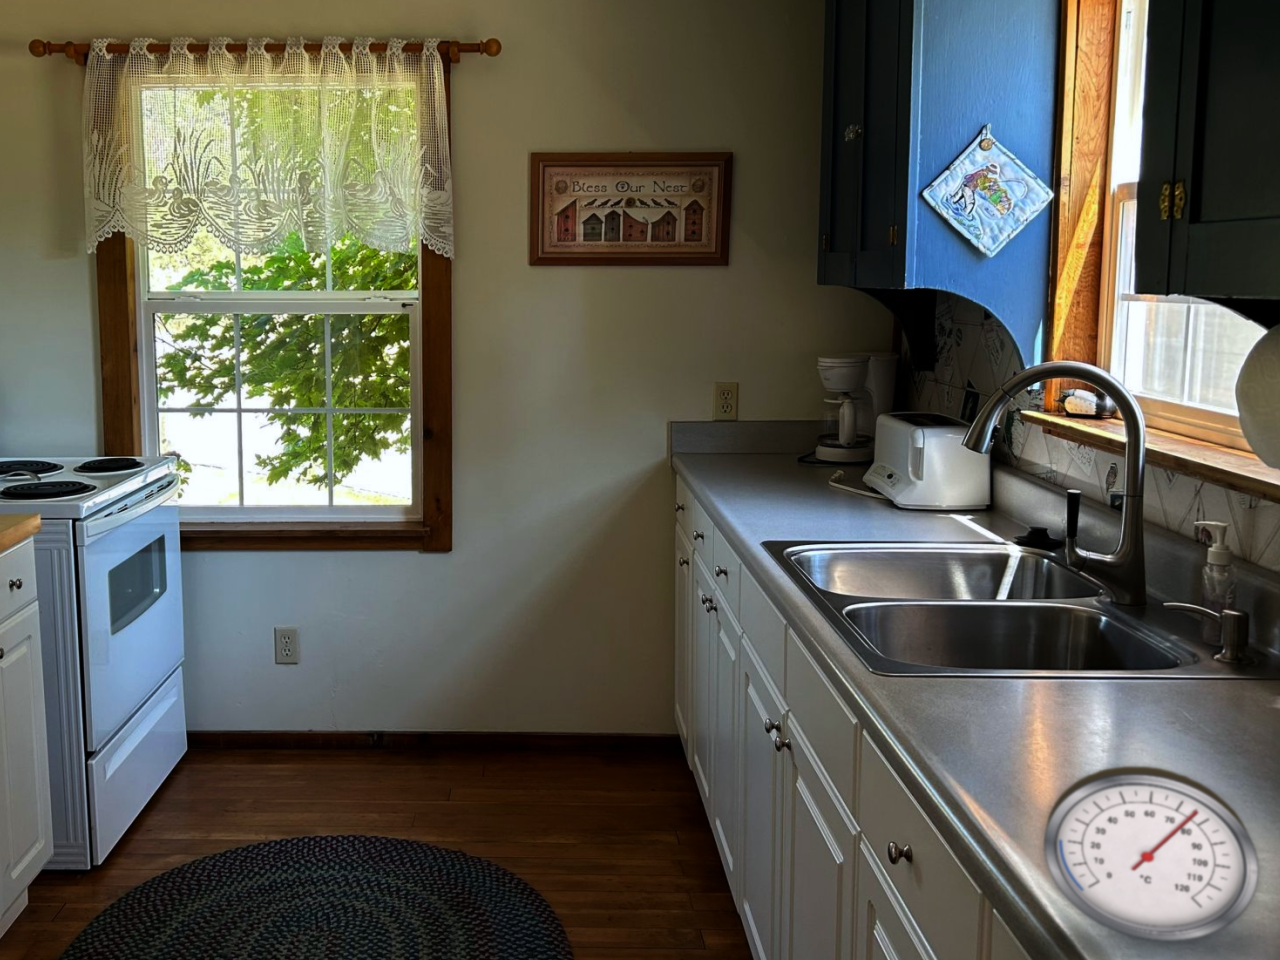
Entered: 75 °C
